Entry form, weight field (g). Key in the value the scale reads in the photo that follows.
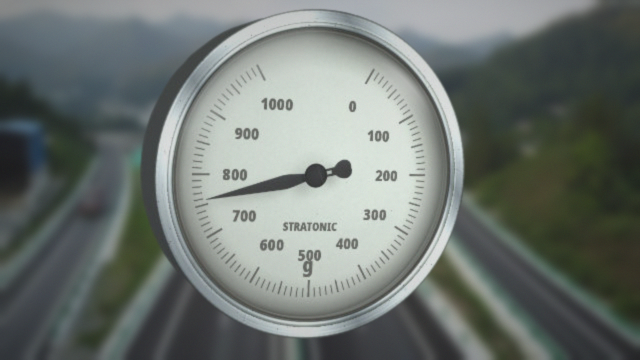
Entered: 760 g
